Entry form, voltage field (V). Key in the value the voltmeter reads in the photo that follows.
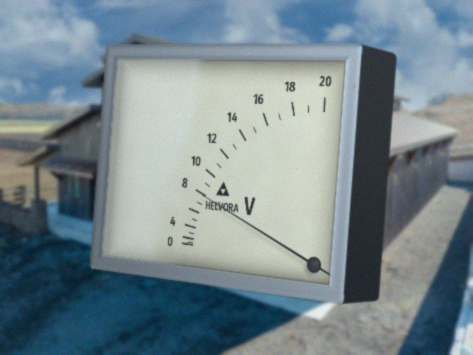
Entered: 8 V
